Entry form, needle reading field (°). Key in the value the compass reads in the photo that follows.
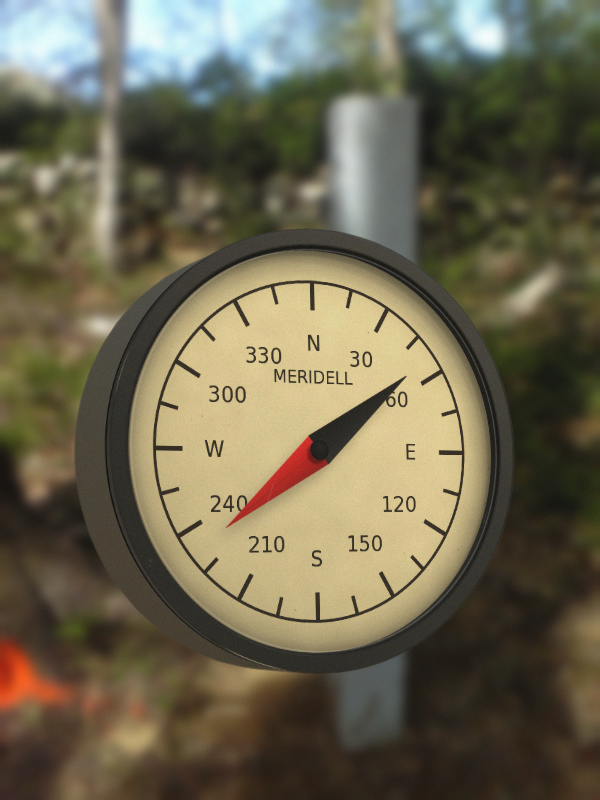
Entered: 232.5 °
